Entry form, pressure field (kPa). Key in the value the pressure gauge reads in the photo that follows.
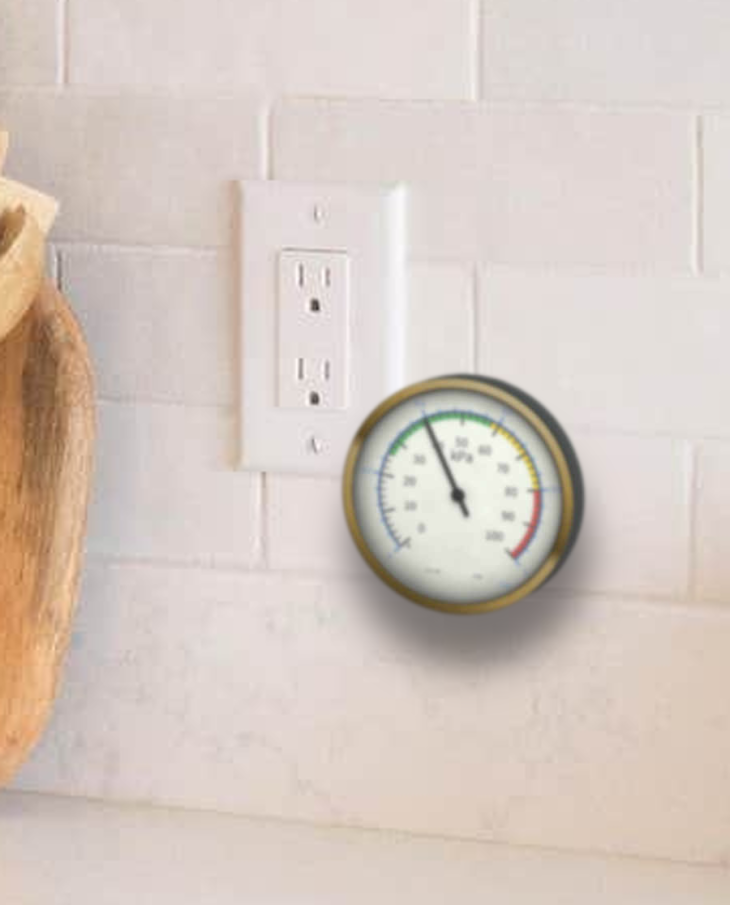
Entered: 40 kPa
